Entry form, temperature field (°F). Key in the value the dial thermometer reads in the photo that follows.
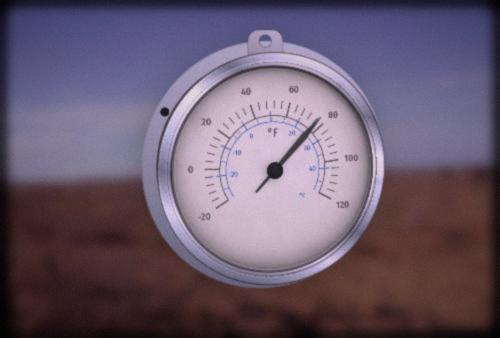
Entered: 76 °F
